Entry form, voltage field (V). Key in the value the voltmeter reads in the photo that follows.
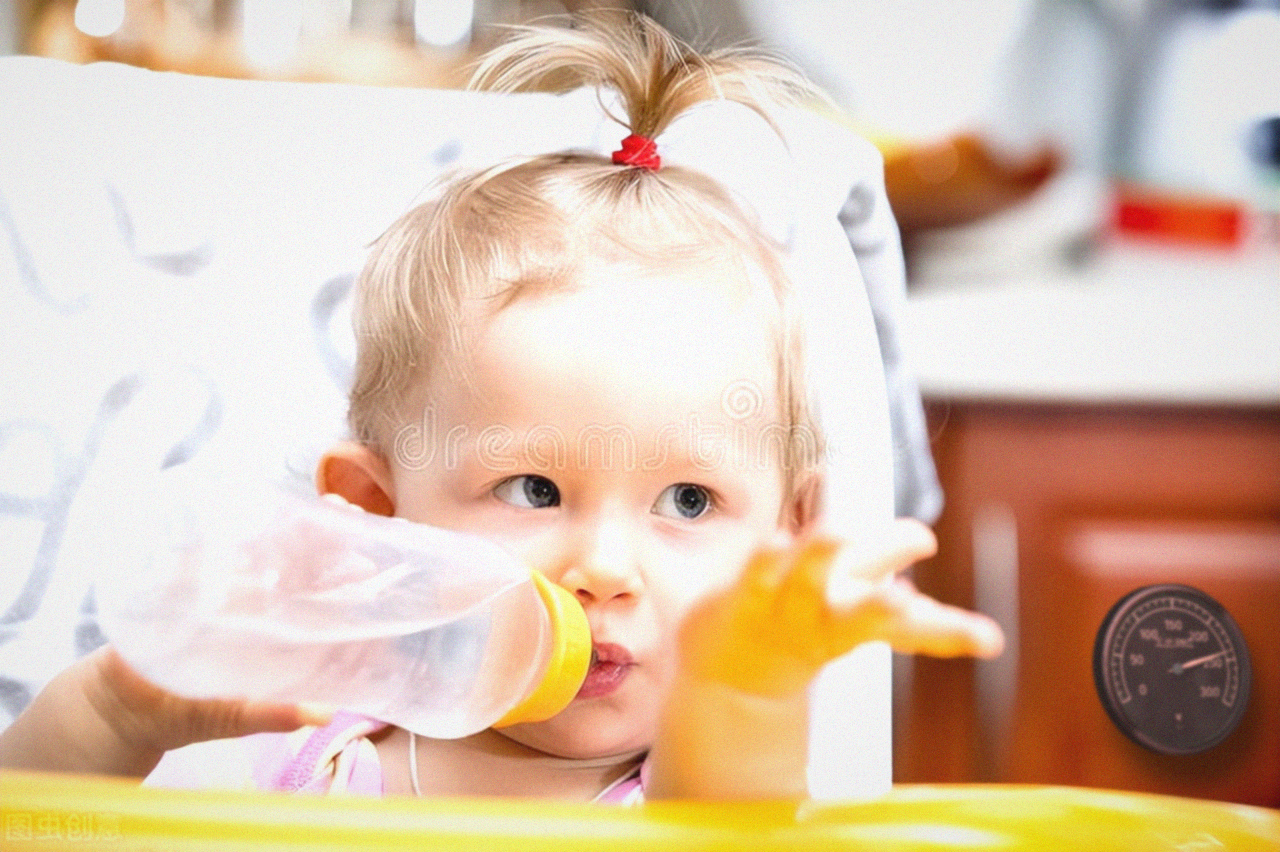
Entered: 240 V
